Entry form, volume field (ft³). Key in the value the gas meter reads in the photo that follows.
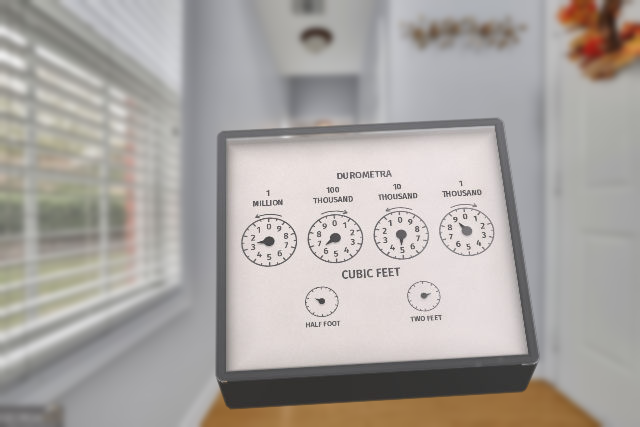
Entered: 264900 ft³
